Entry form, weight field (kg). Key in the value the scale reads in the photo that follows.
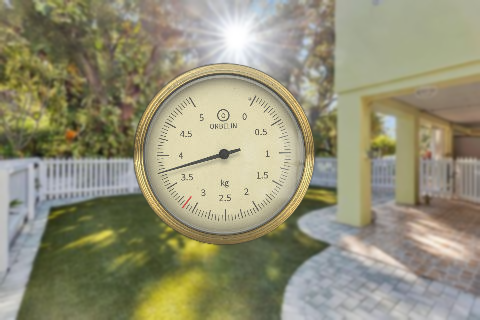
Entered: 3.75 kg
